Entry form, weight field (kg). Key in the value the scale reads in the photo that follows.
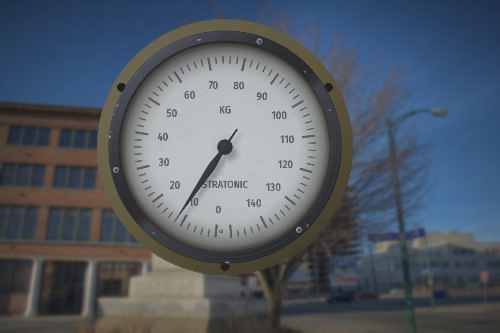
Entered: 12 kg
